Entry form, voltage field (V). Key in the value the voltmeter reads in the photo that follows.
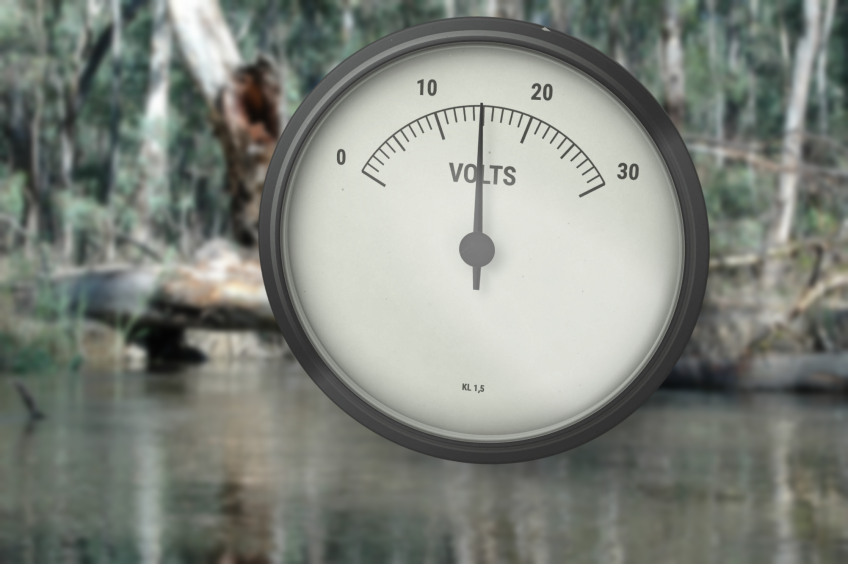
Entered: 15 V
